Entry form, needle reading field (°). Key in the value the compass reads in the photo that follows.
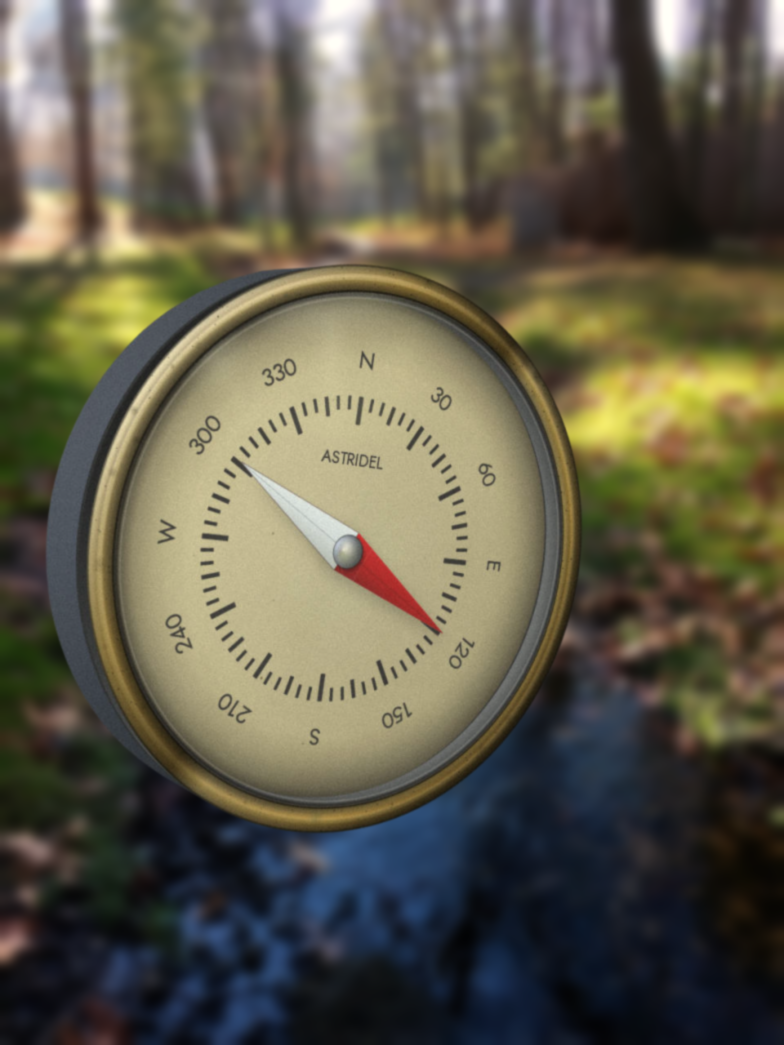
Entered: 120 °
